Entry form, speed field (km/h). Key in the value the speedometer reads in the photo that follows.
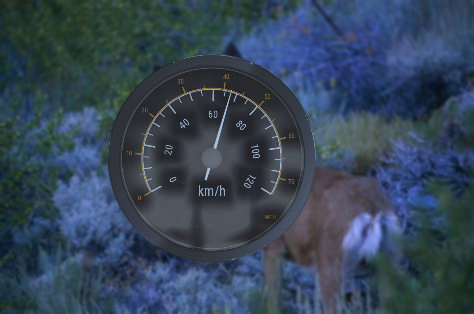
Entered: 67.5 km/h
